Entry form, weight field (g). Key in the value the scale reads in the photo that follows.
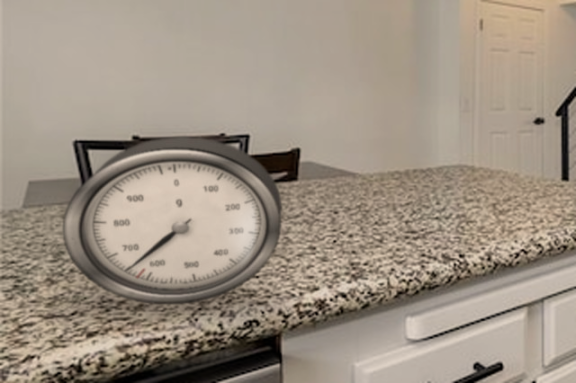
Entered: 650 g
